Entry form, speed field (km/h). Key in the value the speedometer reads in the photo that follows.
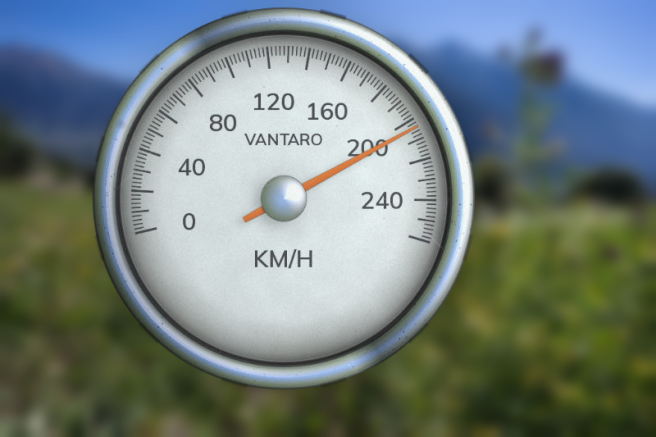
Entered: 204 km/h
